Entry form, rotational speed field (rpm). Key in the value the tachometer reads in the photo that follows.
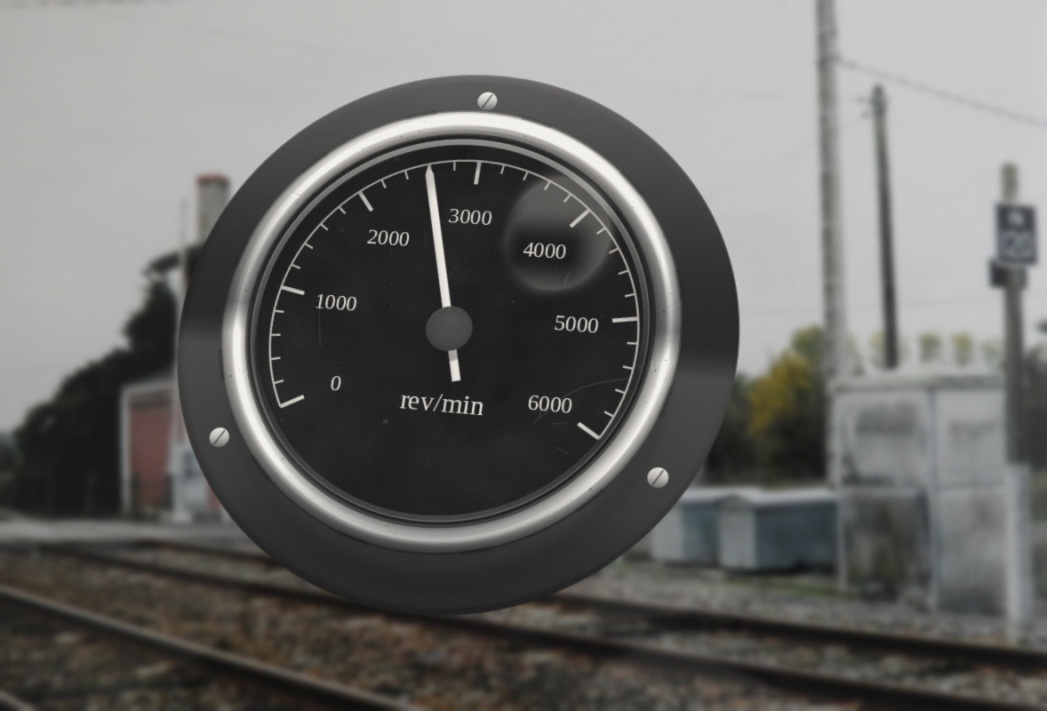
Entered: 2600 rpm
